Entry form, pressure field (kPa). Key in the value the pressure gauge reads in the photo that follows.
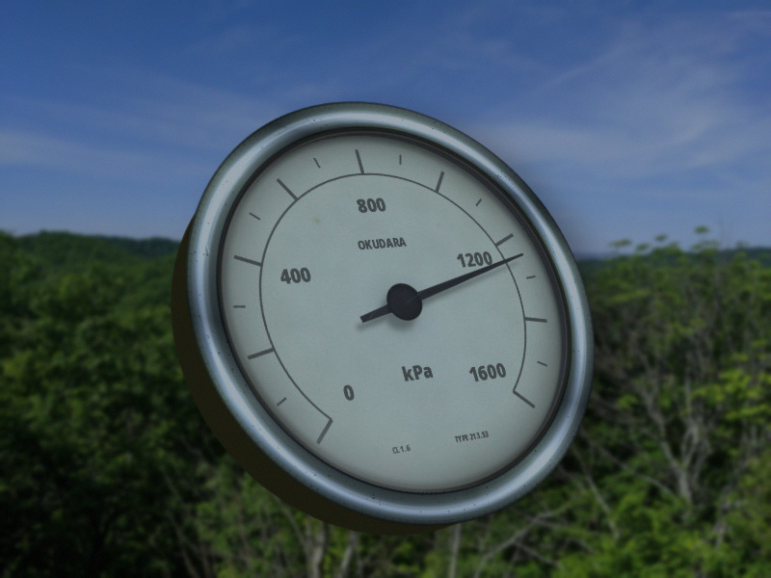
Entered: 1250 kPa
